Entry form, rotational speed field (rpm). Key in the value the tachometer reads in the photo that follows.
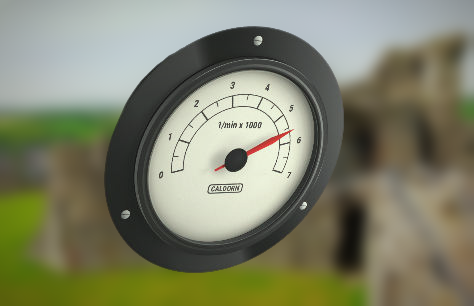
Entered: 5500 rpm
